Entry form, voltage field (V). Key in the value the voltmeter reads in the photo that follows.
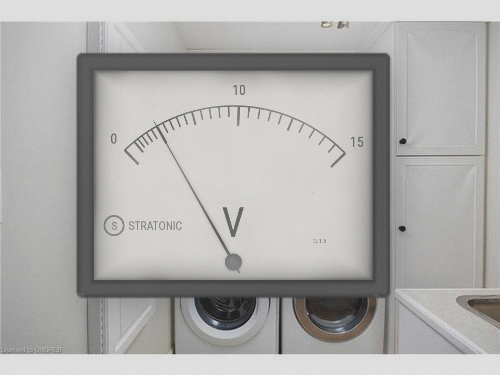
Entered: 5 V
